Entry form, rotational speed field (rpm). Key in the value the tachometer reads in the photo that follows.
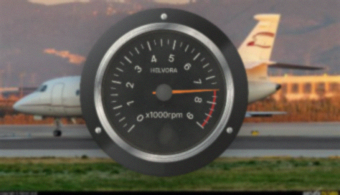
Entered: 7500 rpm
